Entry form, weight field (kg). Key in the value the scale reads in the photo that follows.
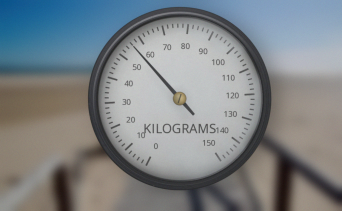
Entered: 56 kg
